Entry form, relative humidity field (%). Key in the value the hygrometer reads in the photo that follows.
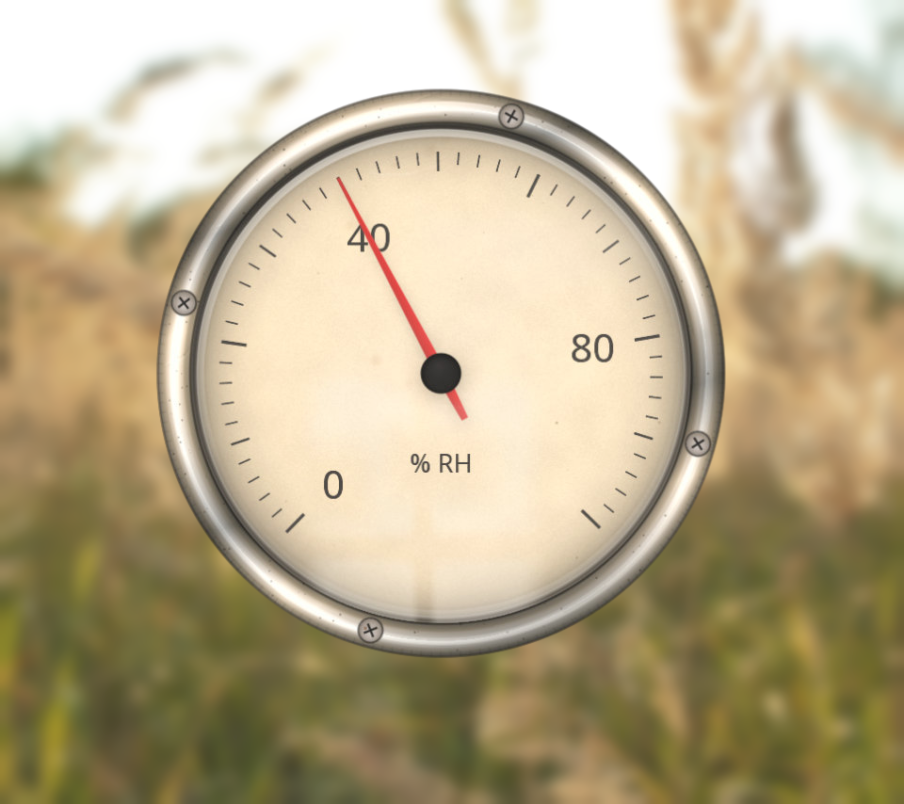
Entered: 40 %
